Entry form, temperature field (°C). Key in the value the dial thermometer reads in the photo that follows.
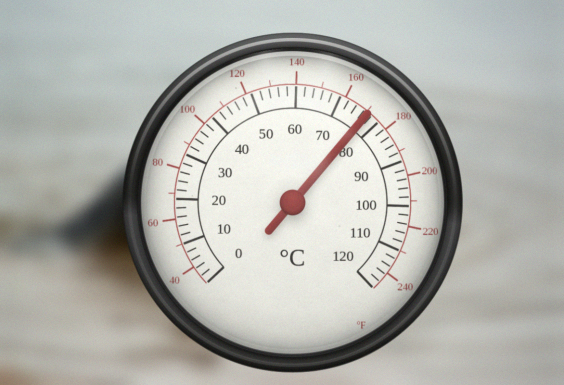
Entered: 77 °C
